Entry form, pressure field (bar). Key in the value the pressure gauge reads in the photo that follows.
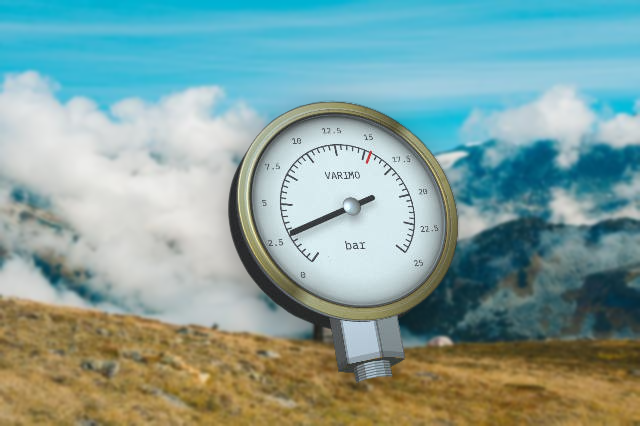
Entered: 2.5 bar
